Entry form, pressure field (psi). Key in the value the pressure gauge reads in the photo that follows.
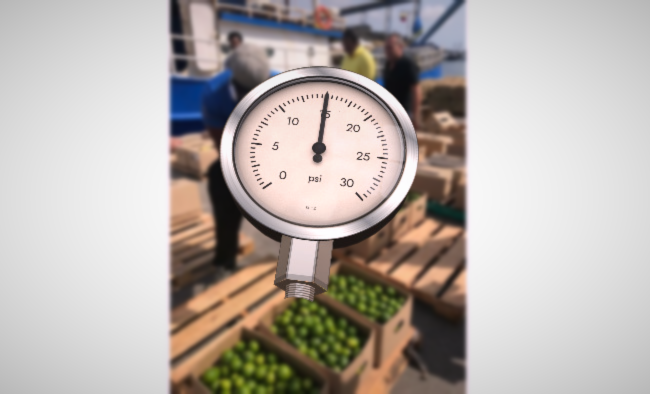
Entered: 15 psi
